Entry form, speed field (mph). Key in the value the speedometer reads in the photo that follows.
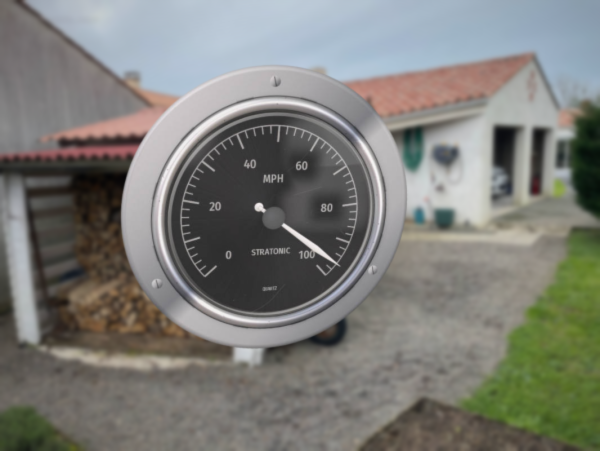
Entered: 96 mph
